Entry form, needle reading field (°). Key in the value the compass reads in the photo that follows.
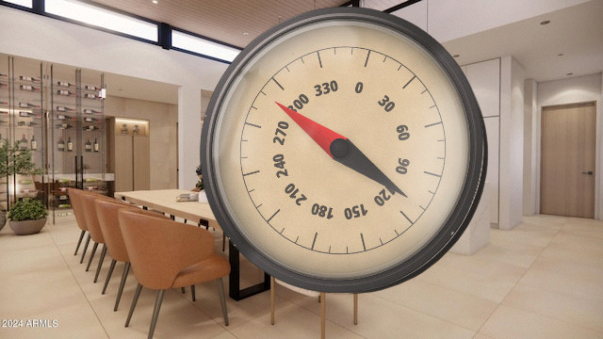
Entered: 290 °
